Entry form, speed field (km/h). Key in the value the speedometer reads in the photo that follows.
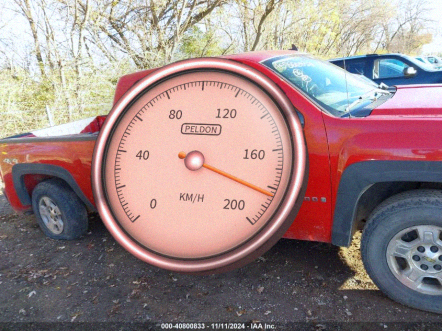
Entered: 184 km/h
